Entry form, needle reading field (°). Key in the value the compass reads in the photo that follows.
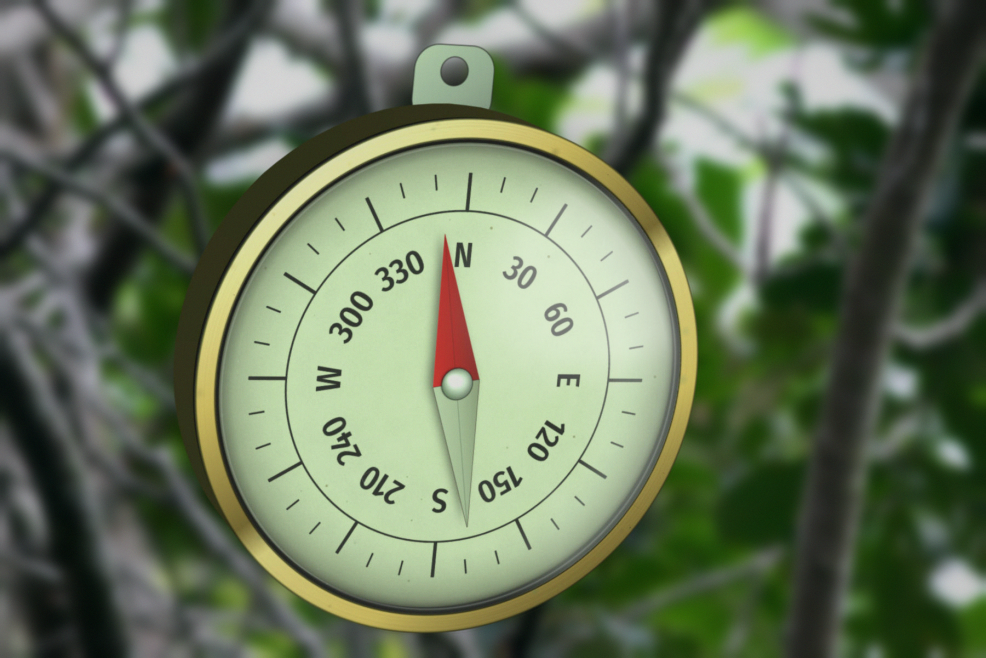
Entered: 350 °
